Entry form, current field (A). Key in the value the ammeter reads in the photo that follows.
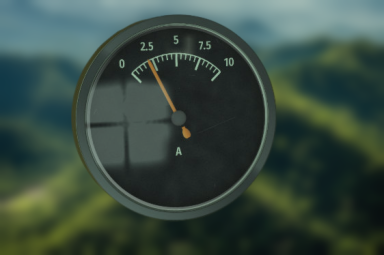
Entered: 2 A
